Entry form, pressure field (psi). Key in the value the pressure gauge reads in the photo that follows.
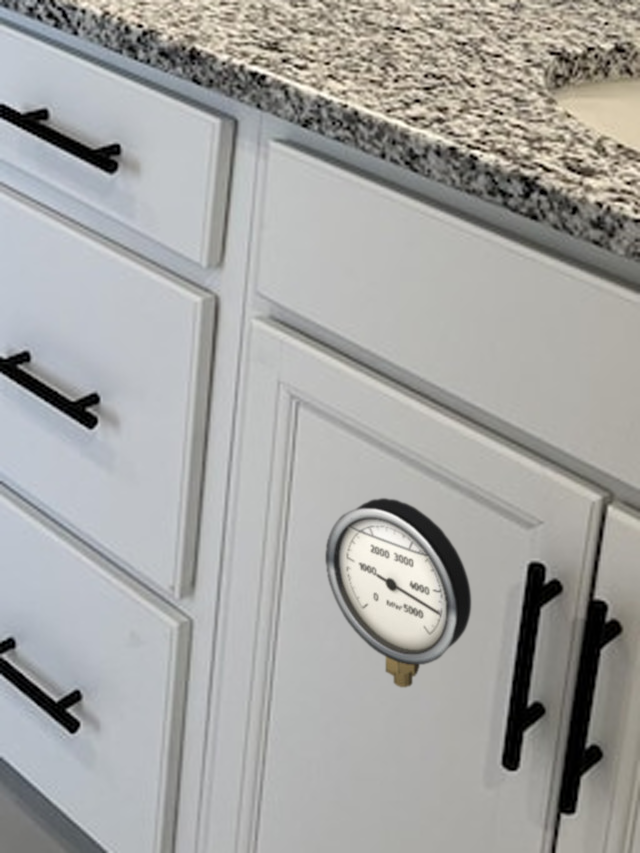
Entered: 4400 psi
